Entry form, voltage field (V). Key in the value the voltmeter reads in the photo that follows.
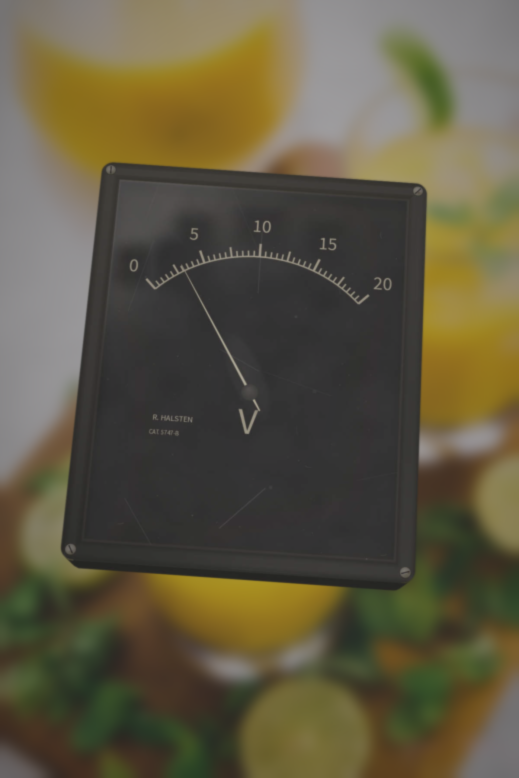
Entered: 3 V
